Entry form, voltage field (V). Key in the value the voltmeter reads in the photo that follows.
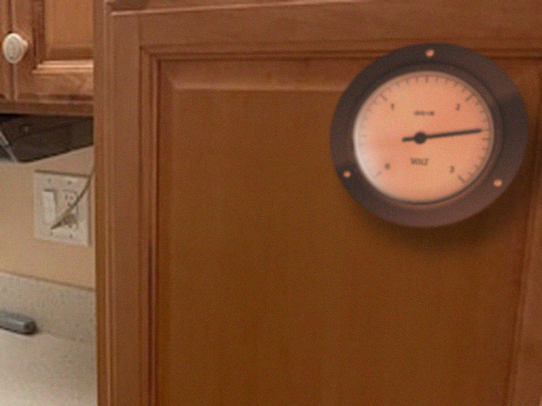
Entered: 2.4 V
